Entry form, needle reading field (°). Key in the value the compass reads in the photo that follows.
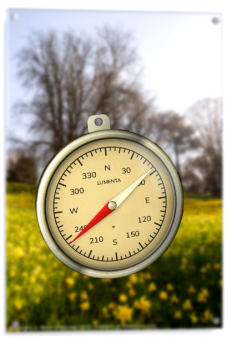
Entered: 235 °
